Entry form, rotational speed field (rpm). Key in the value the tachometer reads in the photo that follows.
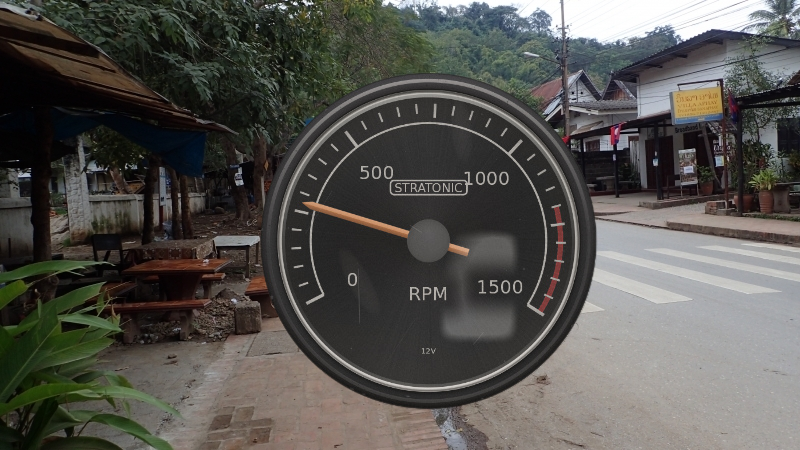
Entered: 275 rpm
